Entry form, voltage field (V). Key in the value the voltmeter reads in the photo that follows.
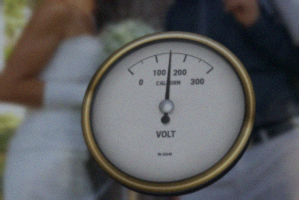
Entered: 150 V
